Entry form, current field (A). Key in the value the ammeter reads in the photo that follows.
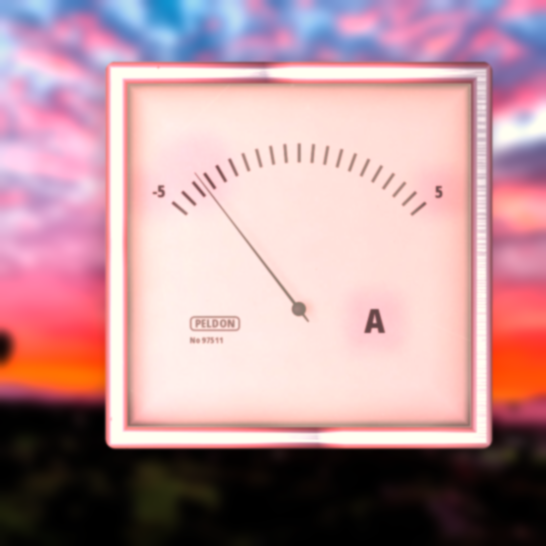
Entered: -3.75 A
